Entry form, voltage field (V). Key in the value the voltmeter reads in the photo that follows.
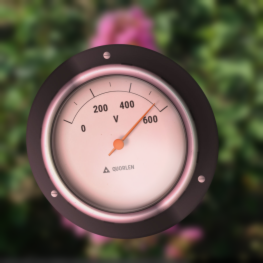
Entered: 550 V
